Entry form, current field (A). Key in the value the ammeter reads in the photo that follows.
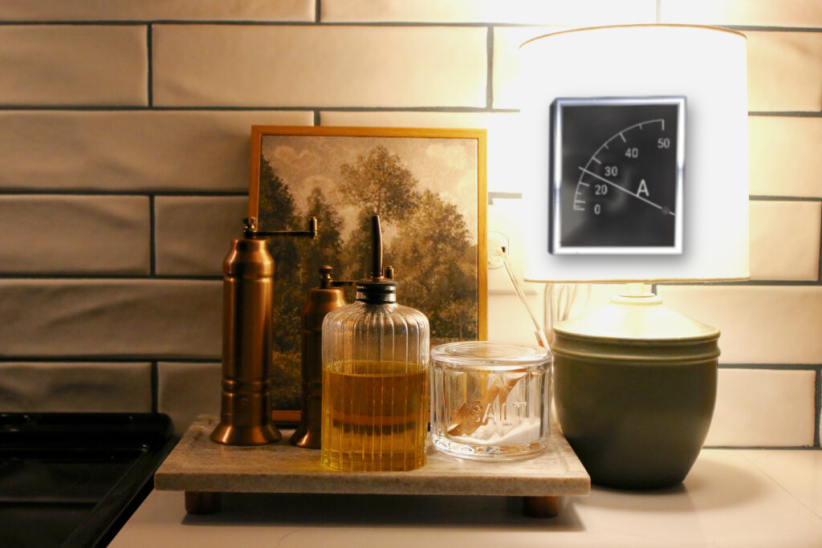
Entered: 25 A
